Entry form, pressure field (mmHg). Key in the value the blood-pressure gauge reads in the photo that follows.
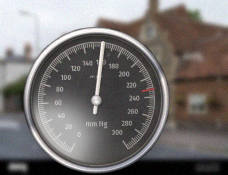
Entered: 160 mmHg
